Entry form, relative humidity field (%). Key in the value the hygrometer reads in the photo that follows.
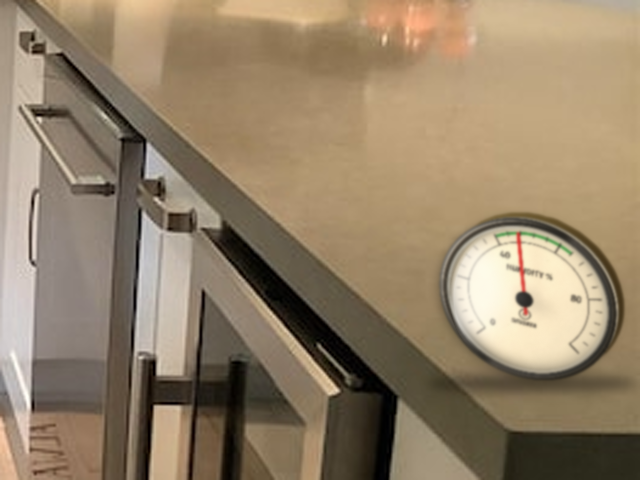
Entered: 48 %
